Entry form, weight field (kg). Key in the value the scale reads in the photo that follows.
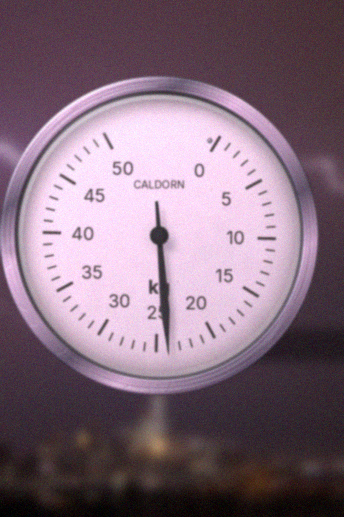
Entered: 24 kg
